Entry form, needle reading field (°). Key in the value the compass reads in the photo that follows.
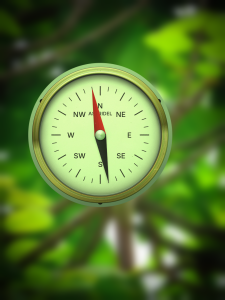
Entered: 350 °
